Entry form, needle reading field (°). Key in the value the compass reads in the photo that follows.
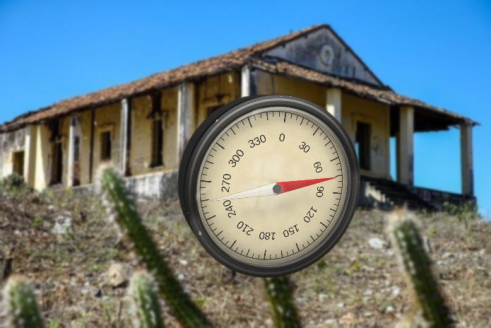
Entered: 75 °
